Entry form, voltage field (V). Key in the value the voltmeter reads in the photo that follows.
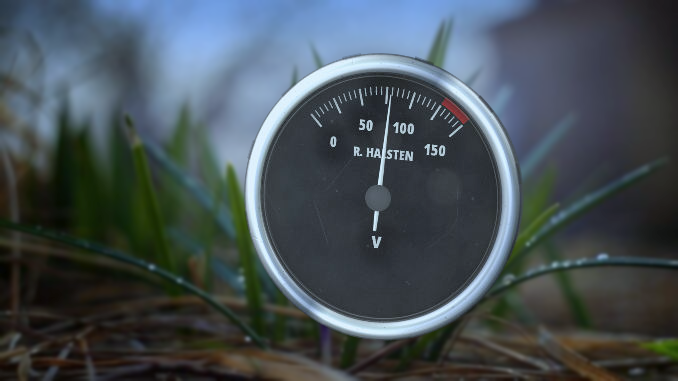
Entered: 80 V
